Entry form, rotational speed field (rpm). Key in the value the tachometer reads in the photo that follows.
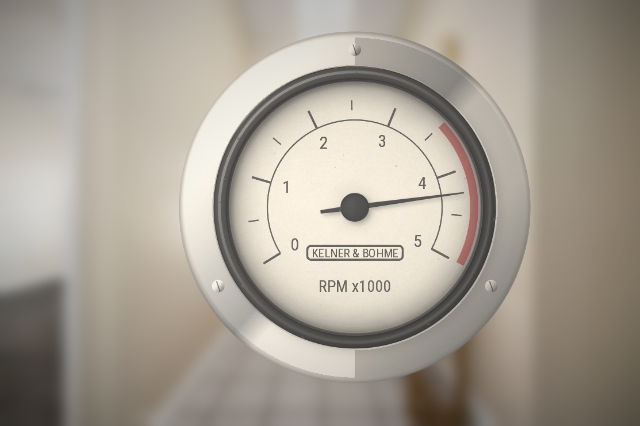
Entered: 4250 rpm
